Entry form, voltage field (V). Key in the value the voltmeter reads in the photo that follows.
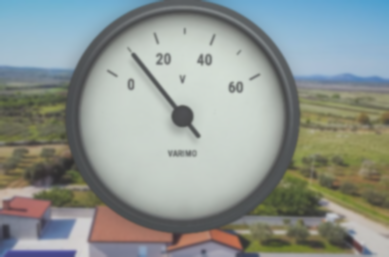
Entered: 10 V
